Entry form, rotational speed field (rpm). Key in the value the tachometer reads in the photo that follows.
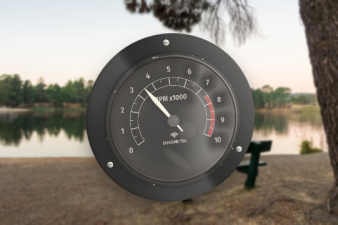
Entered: 3500 rpm
